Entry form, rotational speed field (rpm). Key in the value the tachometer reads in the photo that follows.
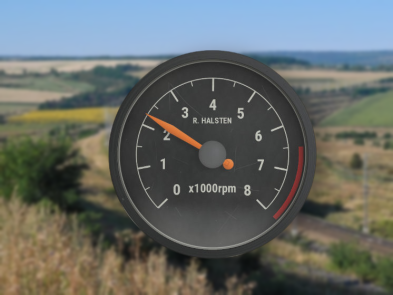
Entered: 2250 rpm
